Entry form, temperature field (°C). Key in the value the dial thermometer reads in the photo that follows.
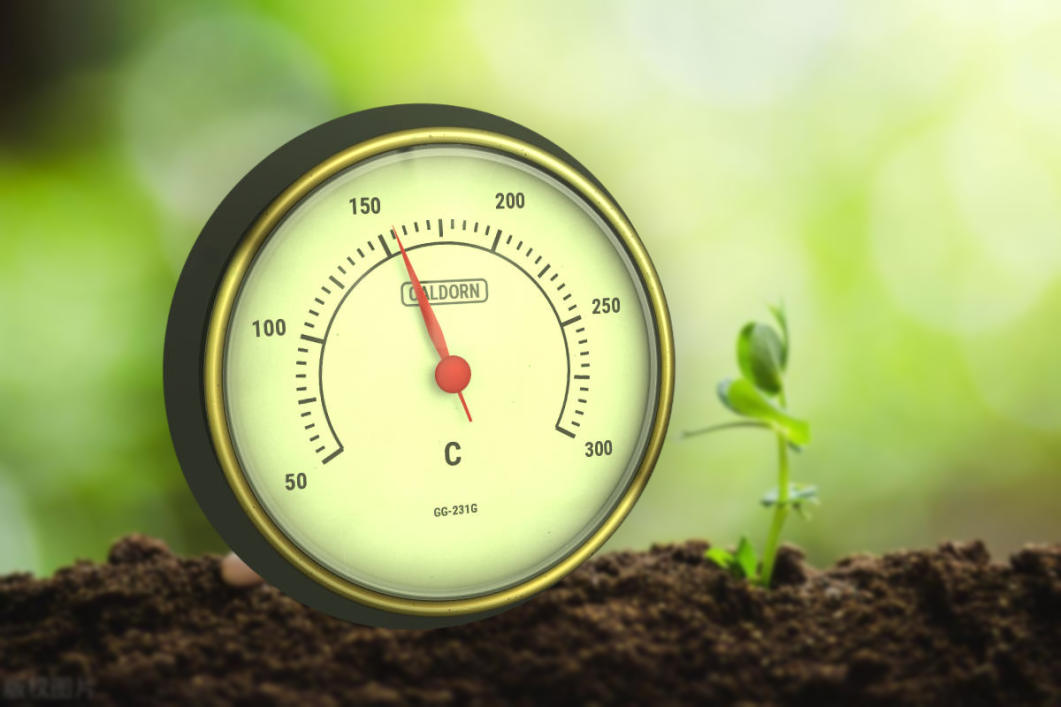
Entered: 155 °C
